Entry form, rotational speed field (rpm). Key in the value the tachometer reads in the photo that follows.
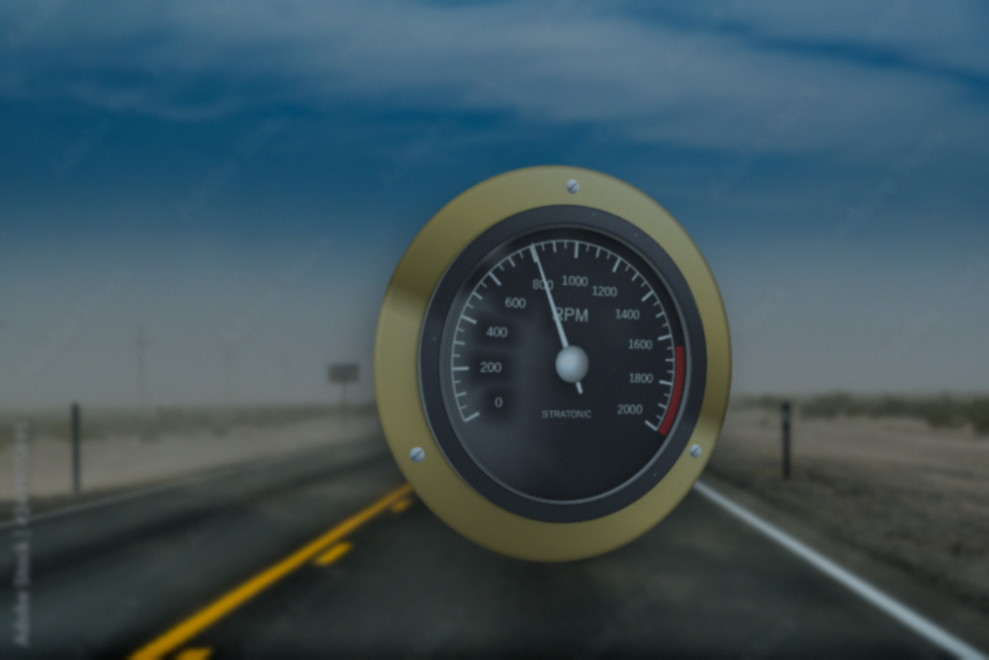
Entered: 800 rpm
